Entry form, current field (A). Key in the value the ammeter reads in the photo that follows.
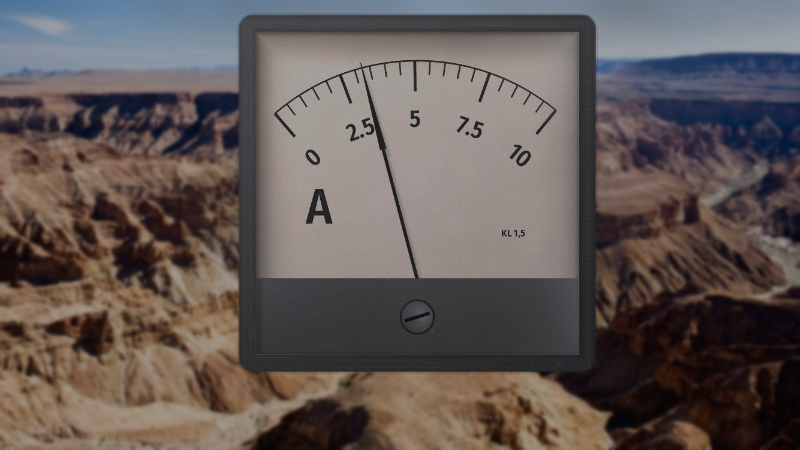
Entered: 3.25 A
